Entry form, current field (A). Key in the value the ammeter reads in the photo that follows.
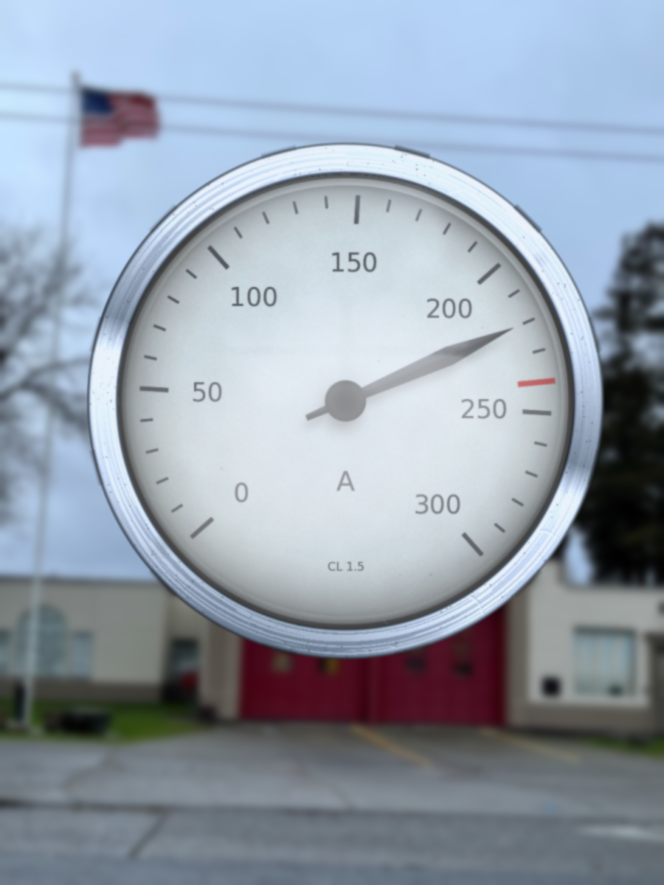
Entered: 220 A
